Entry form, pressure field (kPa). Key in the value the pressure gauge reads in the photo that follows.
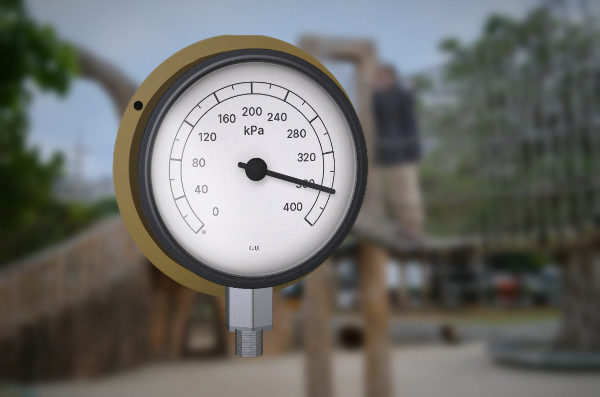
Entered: 360 kPa
